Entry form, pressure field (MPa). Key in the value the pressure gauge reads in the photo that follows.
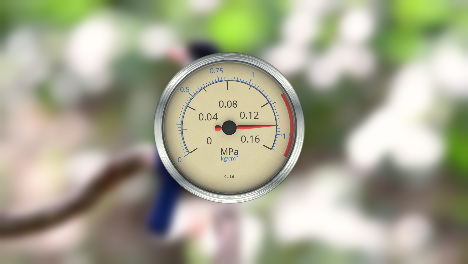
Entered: 0.14 MPa
